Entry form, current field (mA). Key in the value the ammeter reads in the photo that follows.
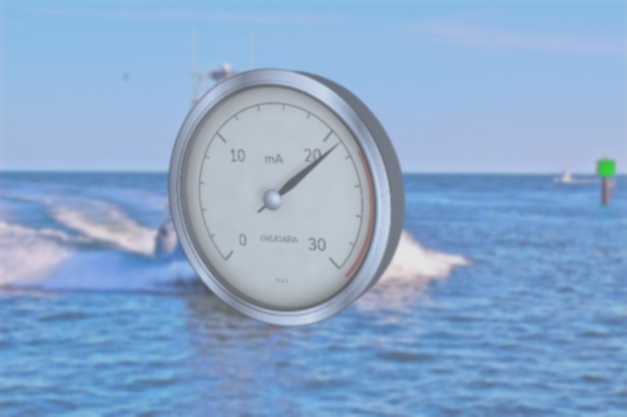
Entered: 21 mA
